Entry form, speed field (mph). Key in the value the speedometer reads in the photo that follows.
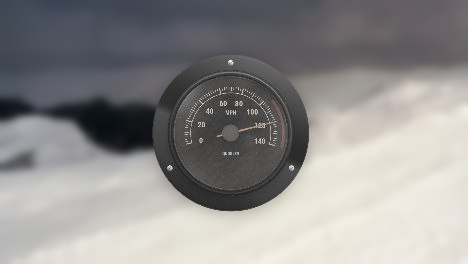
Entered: 120 mph
